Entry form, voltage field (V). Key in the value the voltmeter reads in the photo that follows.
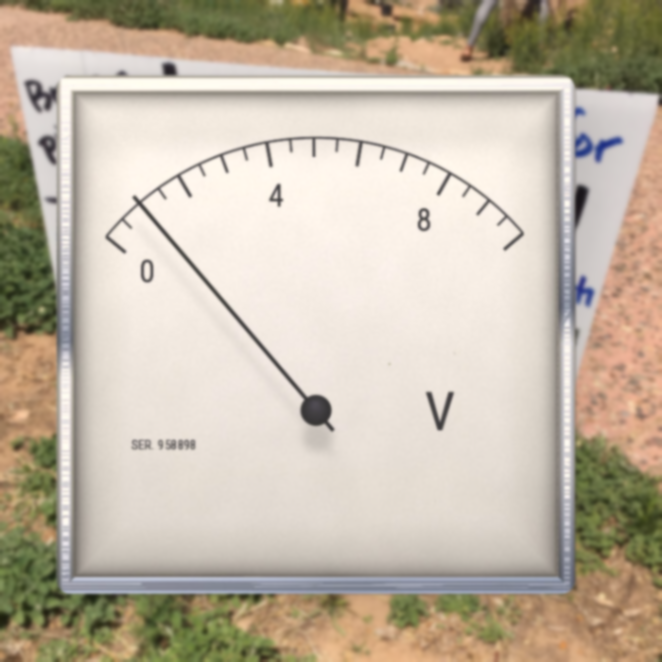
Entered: 1 V
